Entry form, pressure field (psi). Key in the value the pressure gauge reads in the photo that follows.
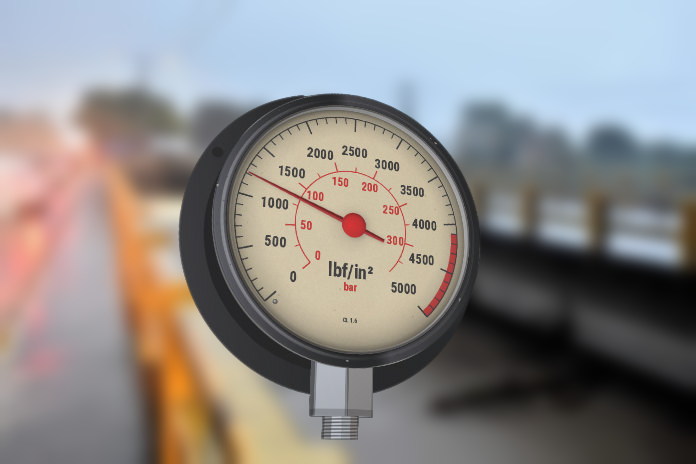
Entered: 1200 psi
